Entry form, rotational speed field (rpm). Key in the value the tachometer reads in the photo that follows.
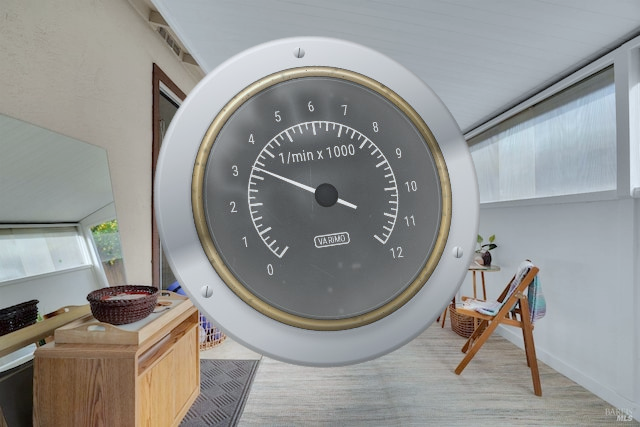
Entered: 3250 rpm
